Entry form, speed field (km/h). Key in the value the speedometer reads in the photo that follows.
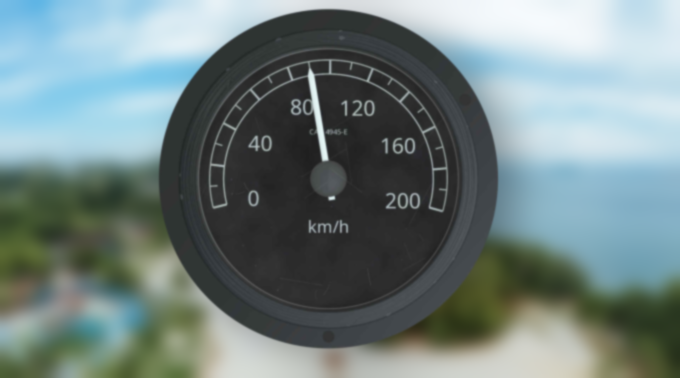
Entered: 90 km/h
